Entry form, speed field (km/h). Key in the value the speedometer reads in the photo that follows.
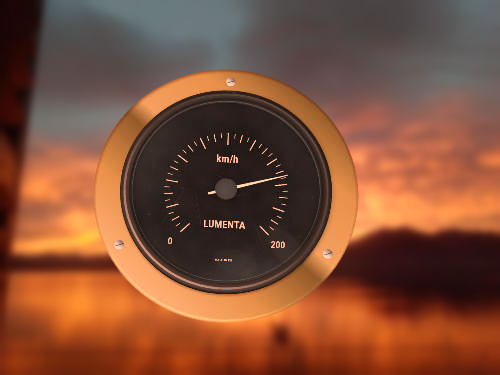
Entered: 155 km/h
